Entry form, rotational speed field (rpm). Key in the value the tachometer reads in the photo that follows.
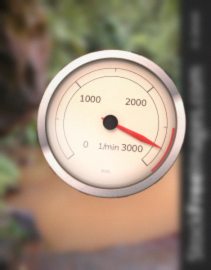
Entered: 2750 rpm
